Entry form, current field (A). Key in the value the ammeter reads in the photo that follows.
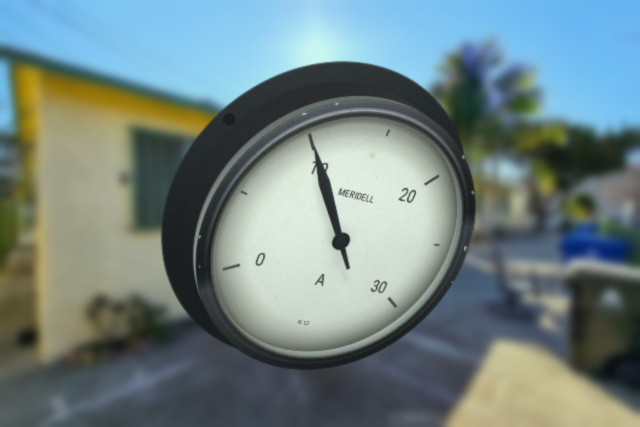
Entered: 10 A
